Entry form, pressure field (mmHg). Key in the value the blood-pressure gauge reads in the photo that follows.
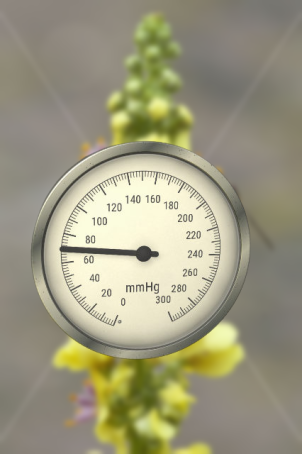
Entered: 70 mmHg
